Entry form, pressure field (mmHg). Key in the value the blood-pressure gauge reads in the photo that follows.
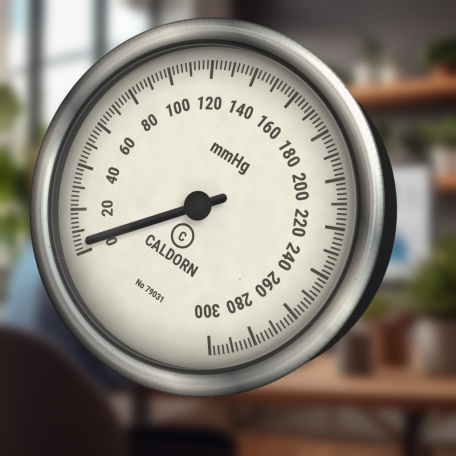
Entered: 4 mmHg
